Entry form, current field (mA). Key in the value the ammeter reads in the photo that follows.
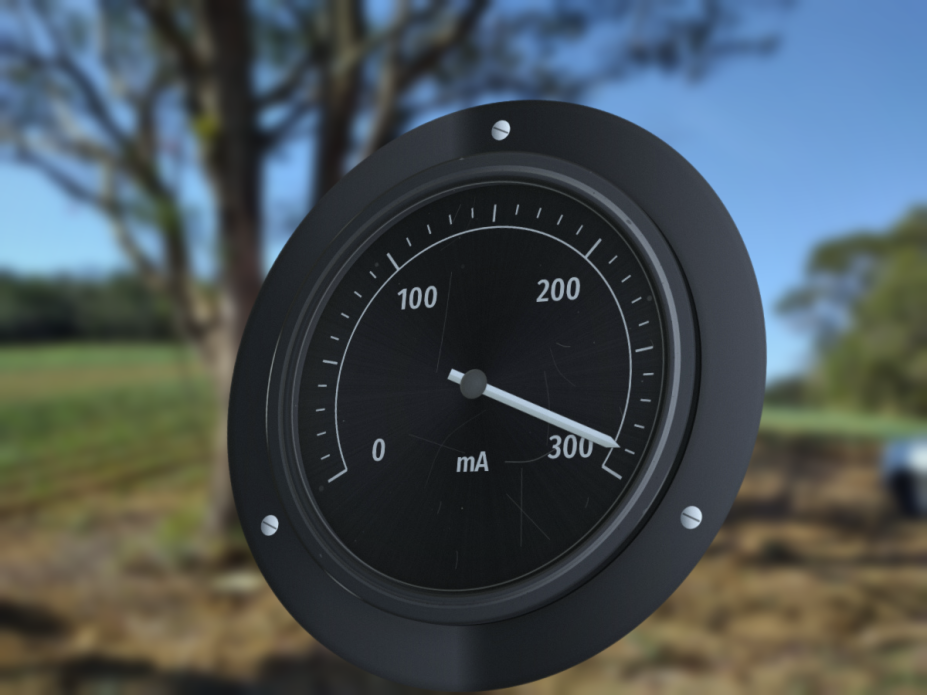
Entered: 290 mA
